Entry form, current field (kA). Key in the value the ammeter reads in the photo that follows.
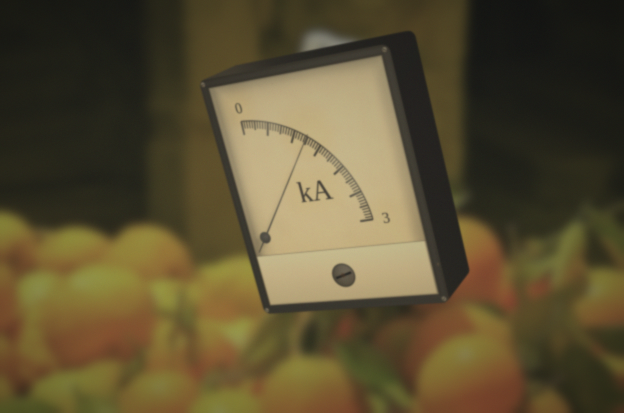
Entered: 1.25 kA
